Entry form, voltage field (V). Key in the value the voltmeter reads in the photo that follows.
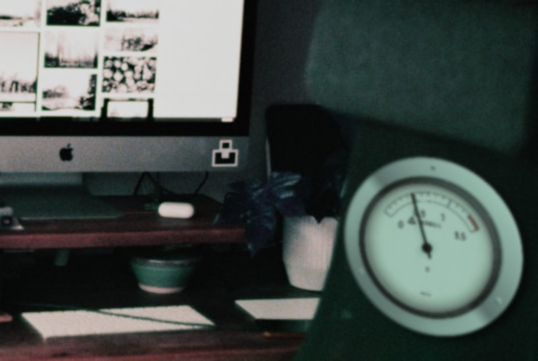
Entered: 0.5 V
